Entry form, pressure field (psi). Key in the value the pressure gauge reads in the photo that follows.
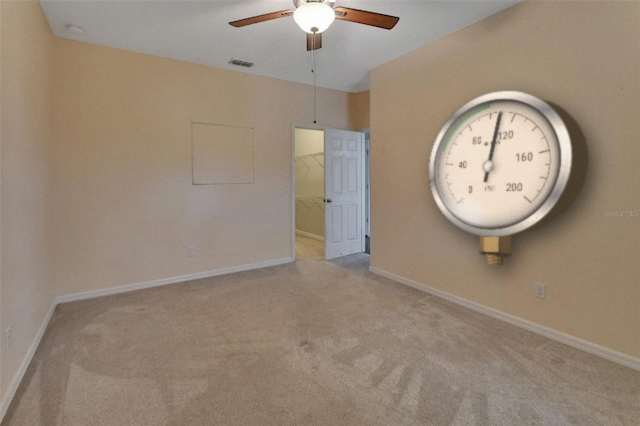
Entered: 110 psi
